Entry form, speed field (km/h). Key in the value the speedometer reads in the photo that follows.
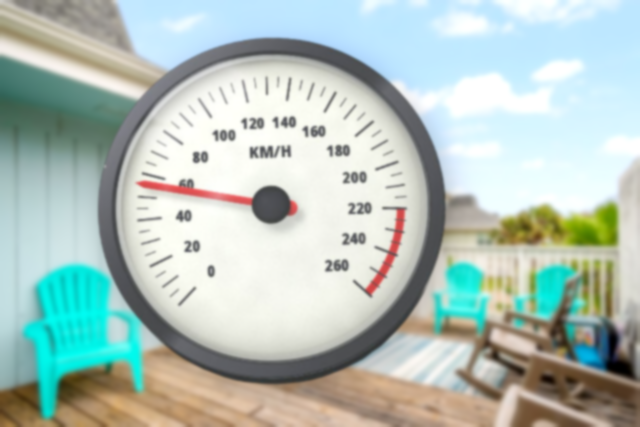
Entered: 55 km/h
